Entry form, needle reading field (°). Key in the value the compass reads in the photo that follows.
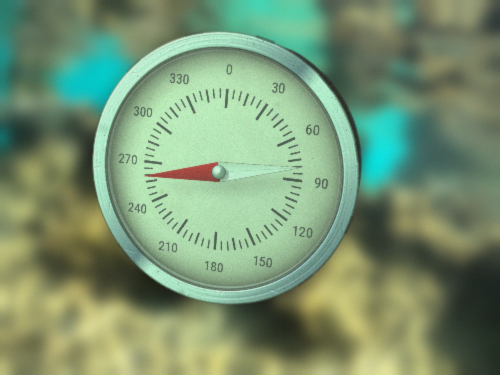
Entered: 260 °
